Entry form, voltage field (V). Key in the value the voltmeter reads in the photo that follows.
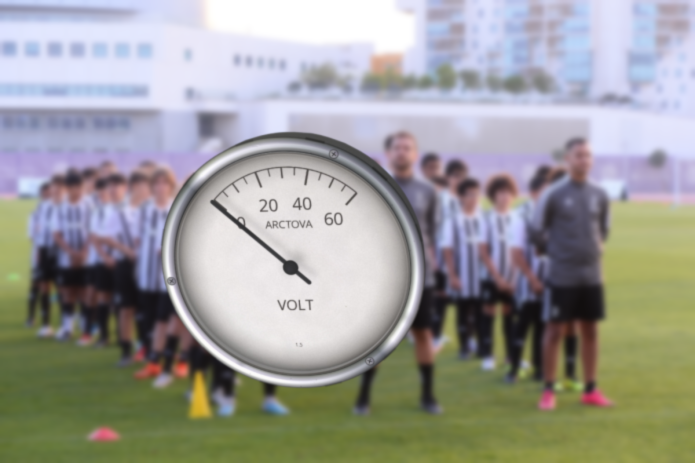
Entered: 0 V
